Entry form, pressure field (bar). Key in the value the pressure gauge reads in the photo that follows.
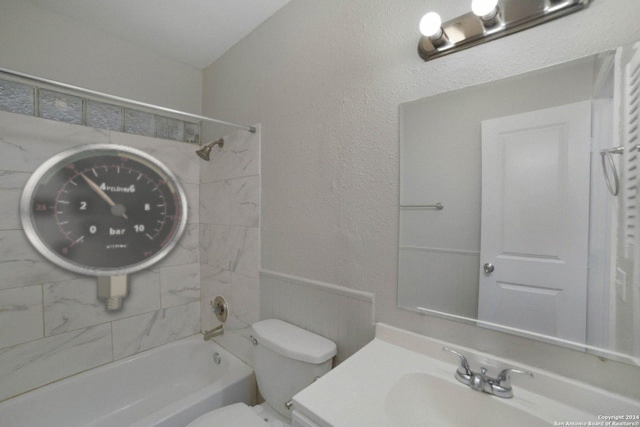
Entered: 3.5 bar
